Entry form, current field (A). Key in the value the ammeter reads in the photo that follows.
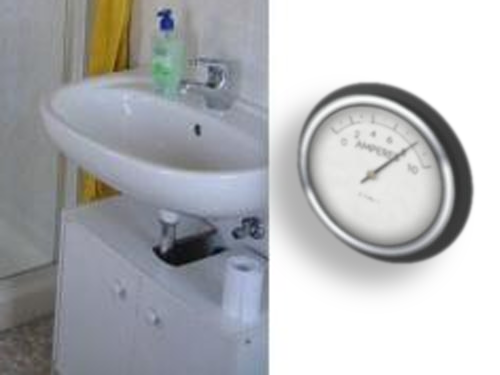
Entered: 8 A
